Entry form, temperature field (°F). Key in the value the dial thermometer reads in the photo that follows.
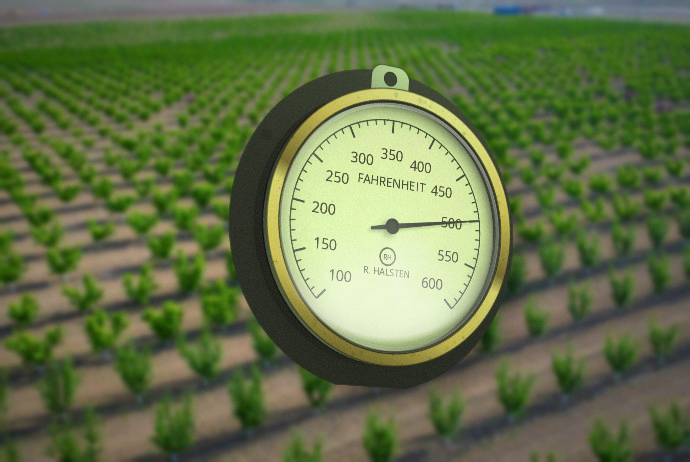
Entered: 500 °F
